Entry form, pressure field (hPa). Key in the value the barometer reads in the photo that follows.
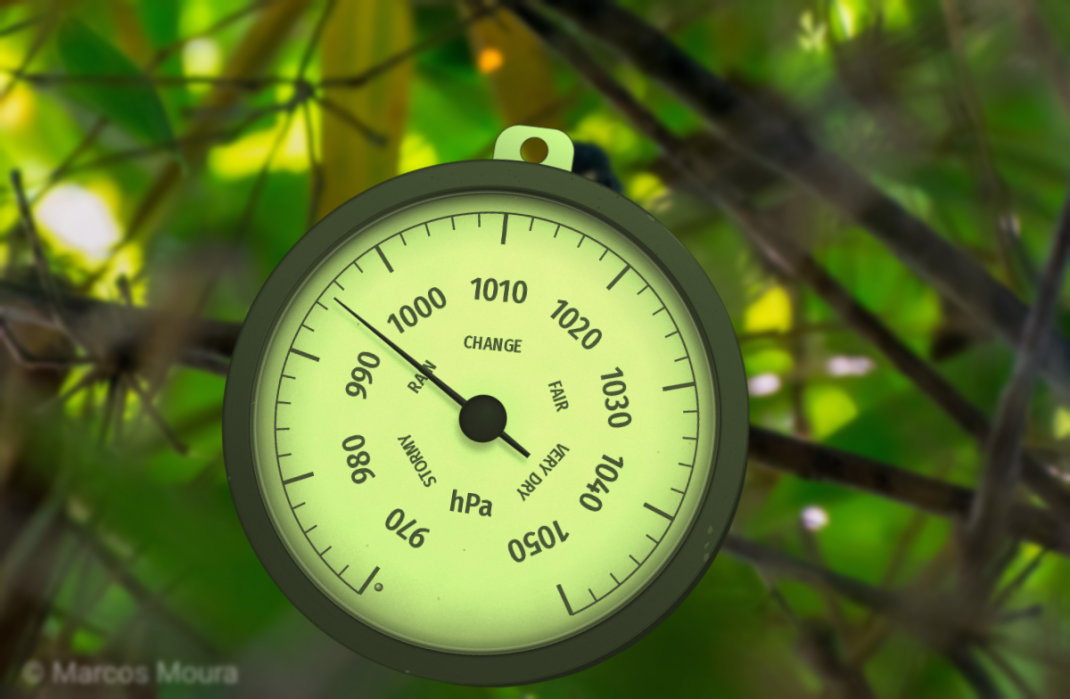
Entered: 995 hPa
